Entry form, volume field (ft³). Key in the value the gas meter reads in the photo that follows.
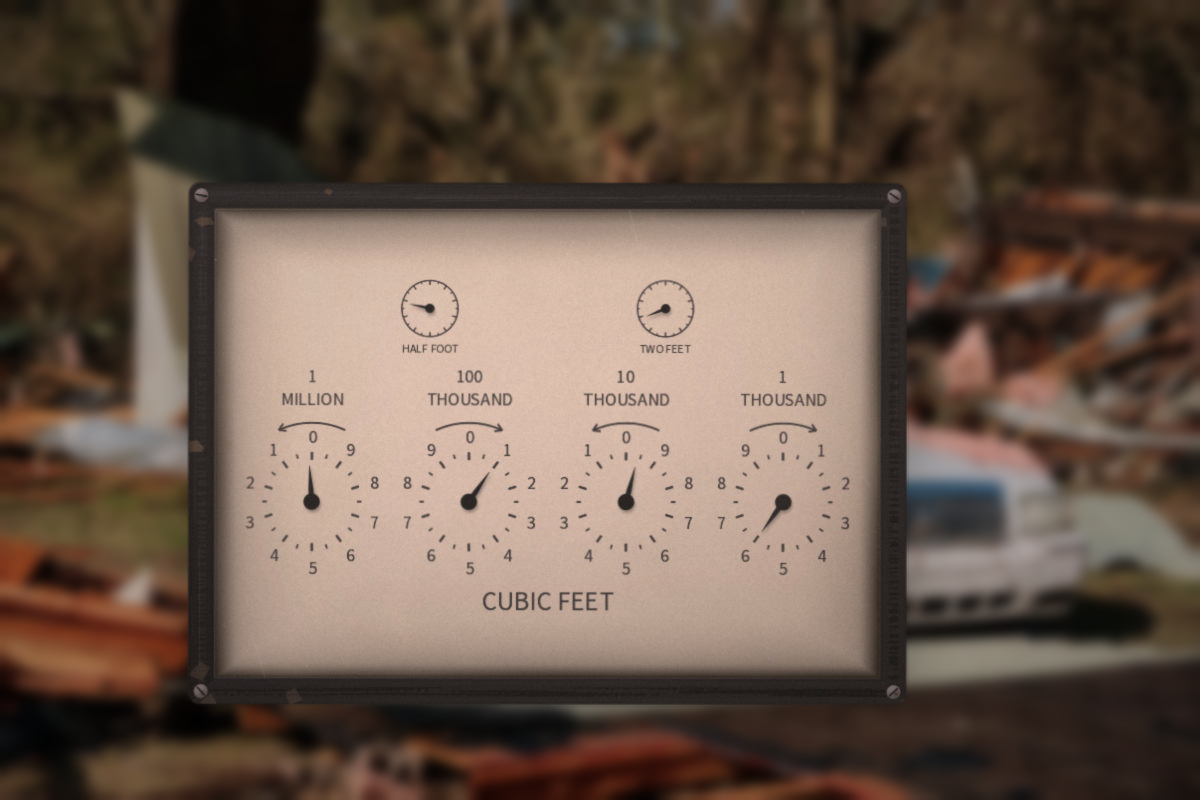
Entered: 9600 ft³
